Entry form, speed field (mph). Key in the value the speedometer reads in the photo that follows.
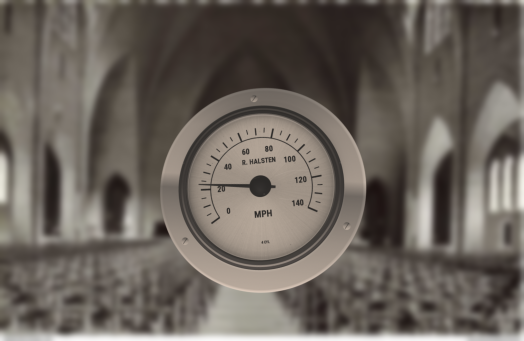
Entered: 22.5 mph
